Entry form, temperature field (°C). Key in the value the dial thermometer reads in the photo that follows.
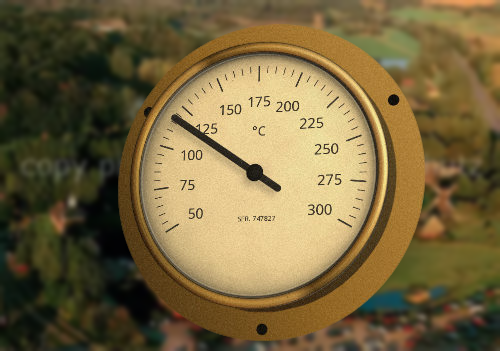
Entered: 117.5 °C
